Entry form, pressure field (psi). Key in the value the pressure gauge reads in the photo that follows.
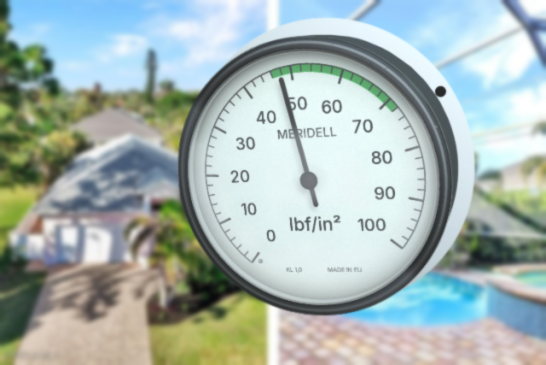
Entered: 48 psi
